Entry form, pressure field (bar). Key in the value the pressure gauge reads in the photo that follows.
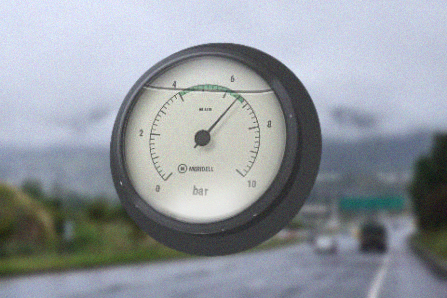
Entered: 6.6 bar
